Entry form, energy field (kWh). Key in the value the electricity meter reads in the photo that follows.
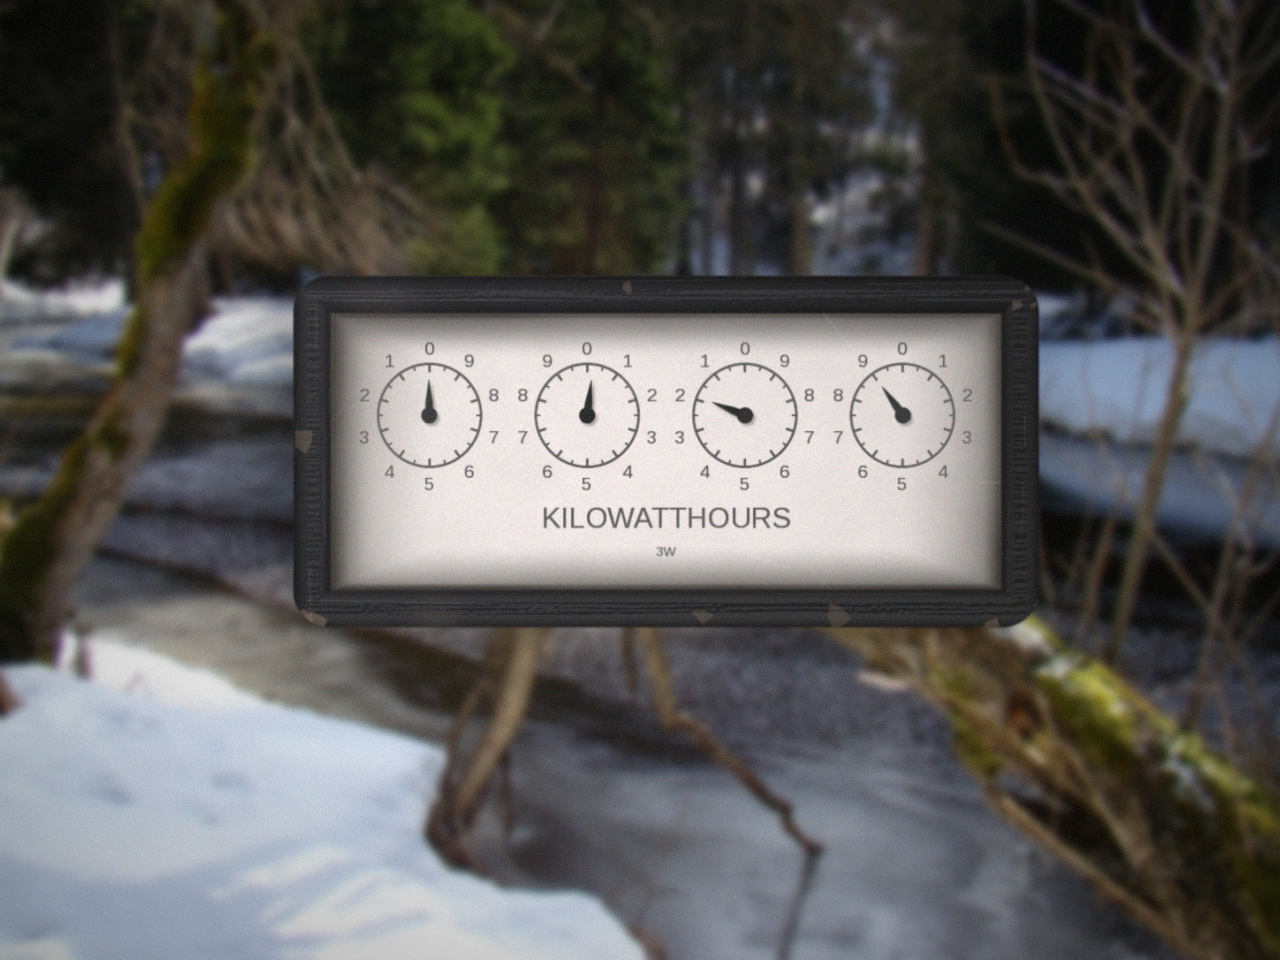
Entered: 19 kWh
